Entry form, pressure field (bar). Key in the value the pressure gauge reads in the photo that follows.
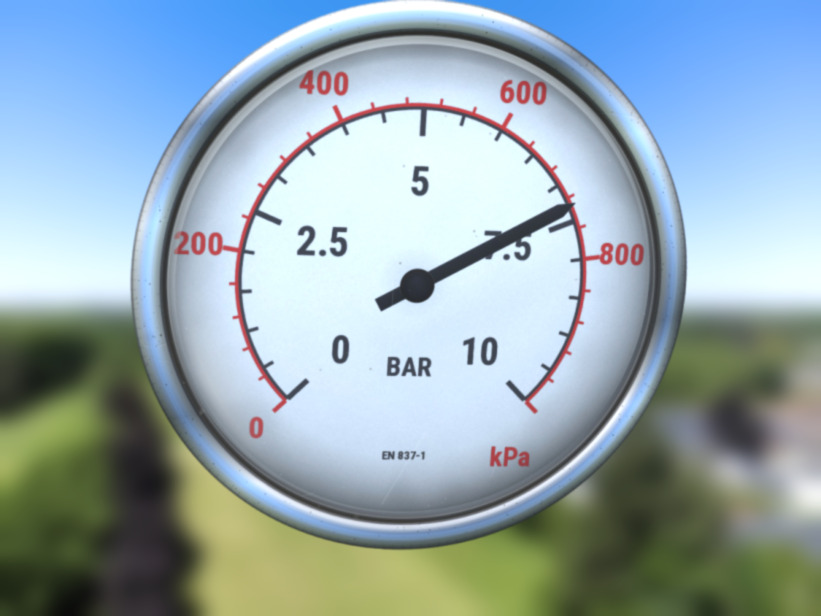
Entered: 7.25 bar
